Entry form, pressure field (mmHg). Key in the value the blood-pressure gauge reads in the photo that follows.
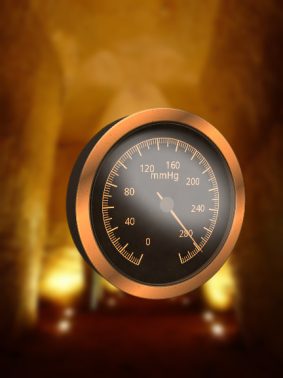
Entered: 280 mmHg
